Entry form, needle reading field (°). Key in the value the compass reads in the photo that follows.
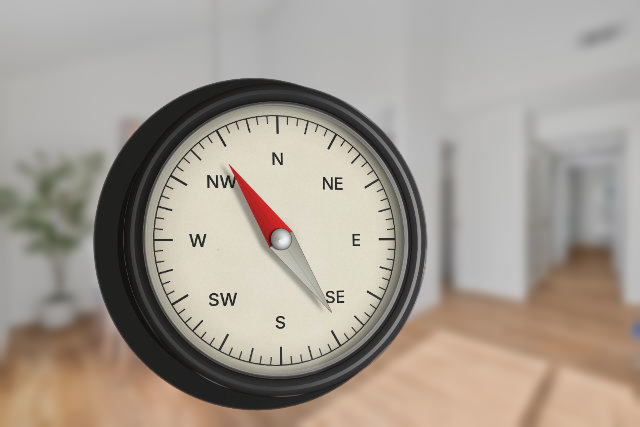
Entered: 325 °
